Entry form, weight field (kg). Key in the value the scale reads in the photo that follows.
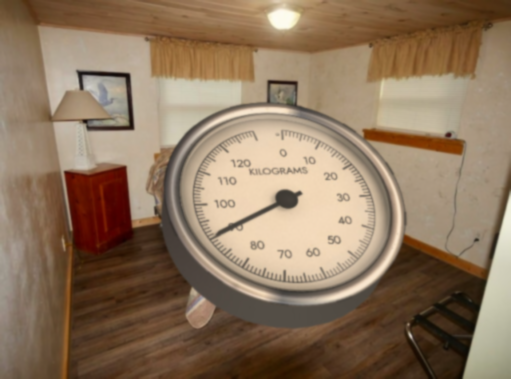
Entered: 90 kg
